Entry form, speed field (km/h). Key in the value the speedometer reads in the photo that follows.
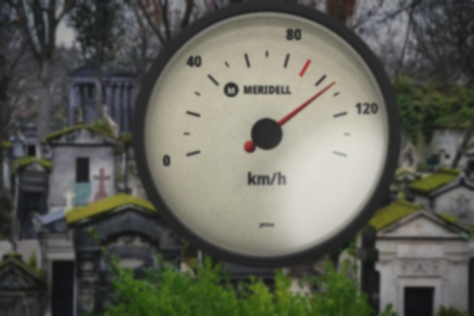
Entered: 105 km/h
